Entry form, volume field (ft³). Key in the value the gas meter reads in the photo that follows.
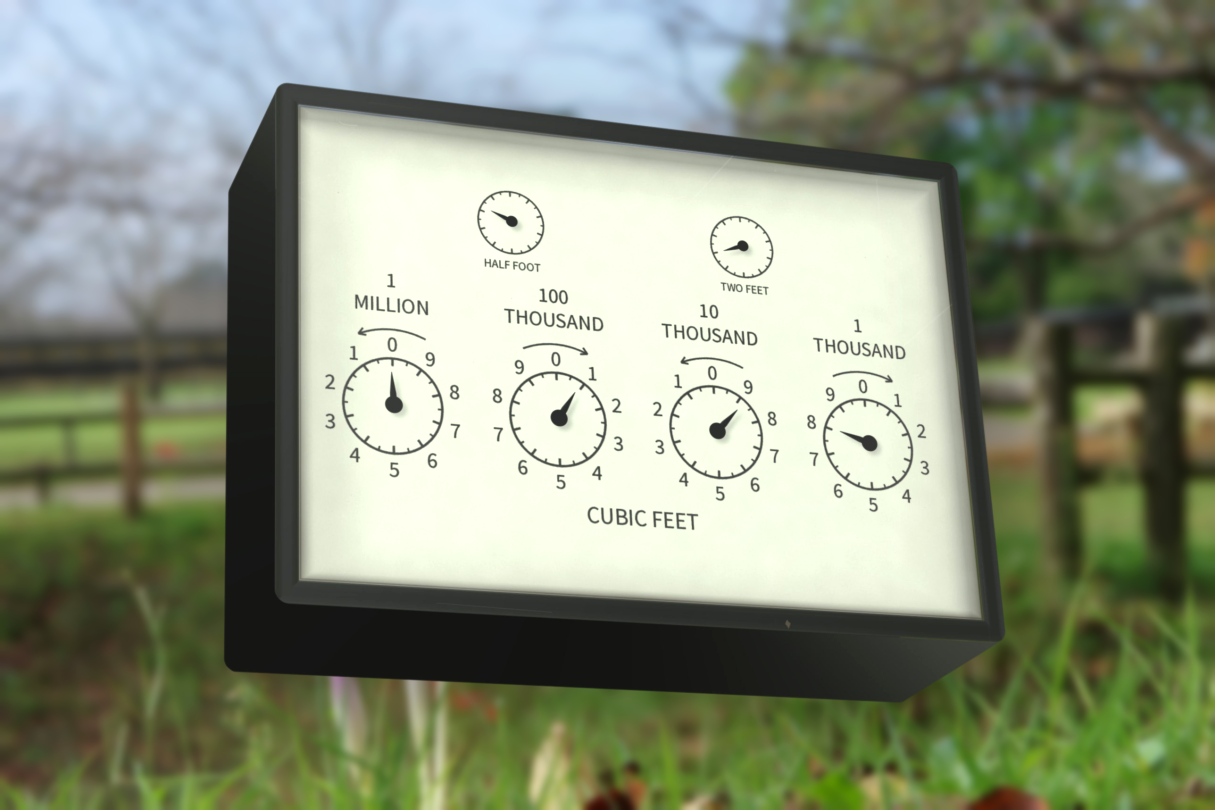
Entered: 8800 ft³
